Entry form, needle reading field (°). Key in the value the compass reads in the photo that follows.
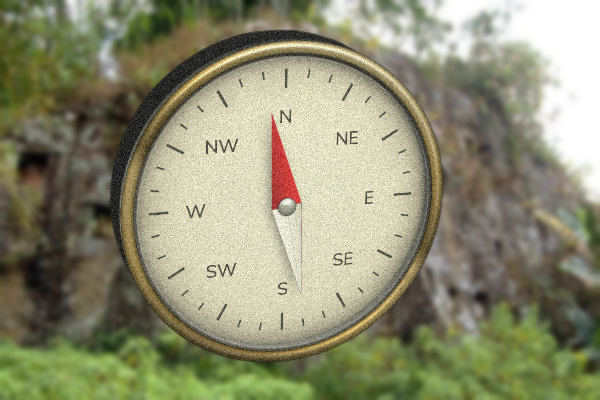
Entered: 350 °
